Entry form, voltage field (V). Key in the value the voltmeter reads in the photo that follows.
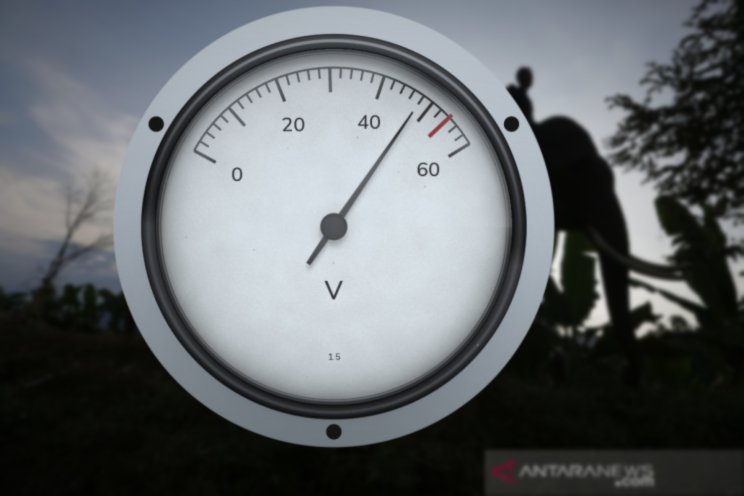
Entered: 48 V
